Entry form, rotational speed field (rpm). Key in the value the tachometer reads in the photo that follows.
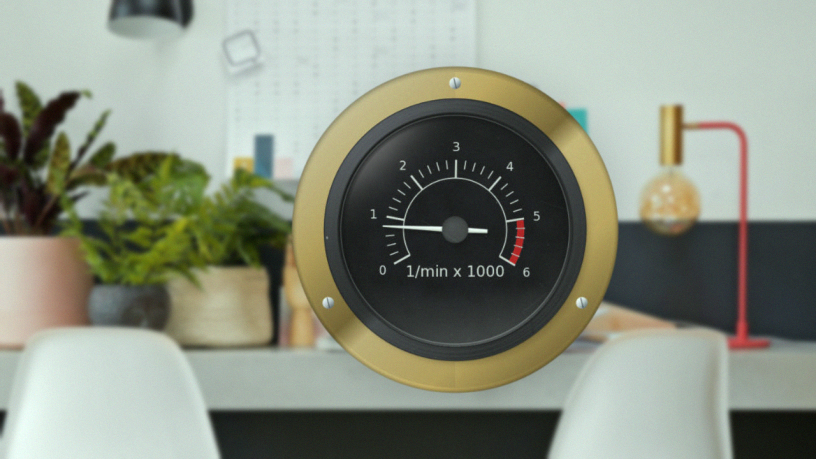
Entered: 800 rpm
